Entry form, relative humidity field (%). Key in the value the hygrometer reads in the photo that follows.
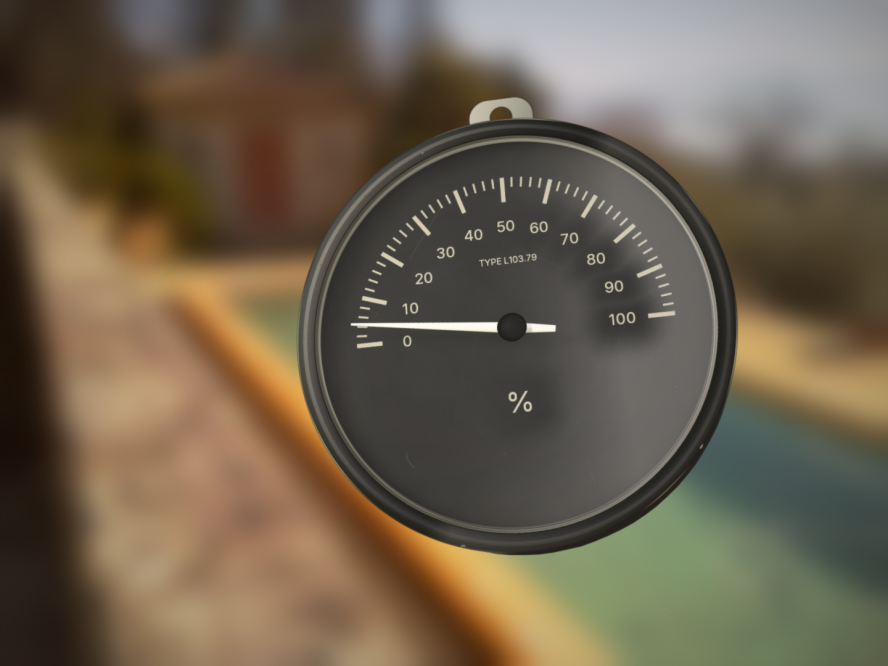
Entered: 4 %
